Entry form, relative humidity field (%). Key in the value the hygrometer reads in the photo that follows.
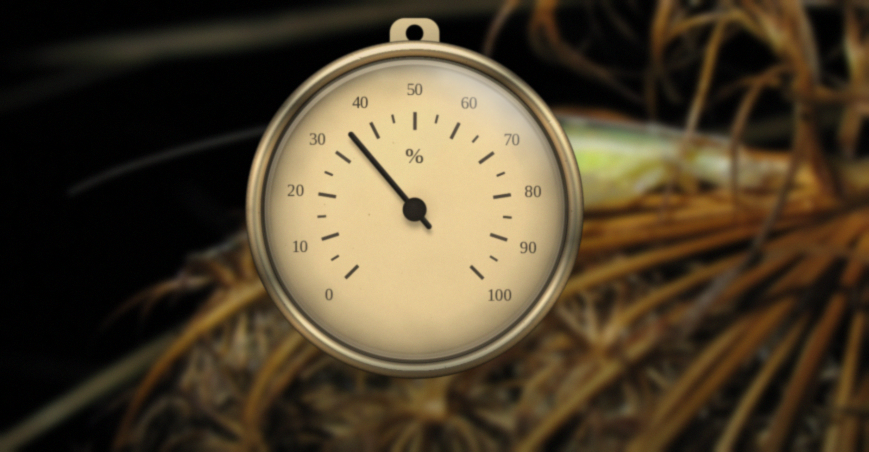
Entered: 35 %
